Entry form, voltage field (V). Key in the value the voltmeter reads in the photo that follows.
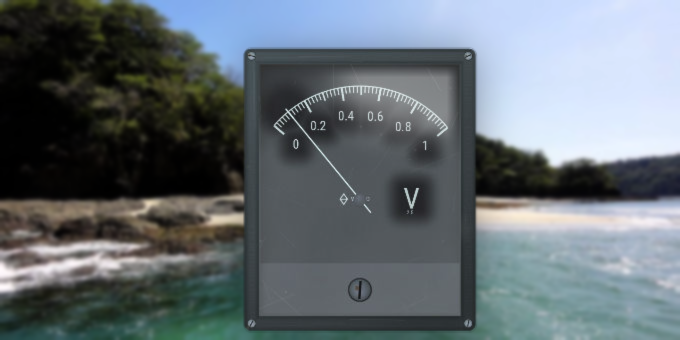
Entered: 0.1 V
